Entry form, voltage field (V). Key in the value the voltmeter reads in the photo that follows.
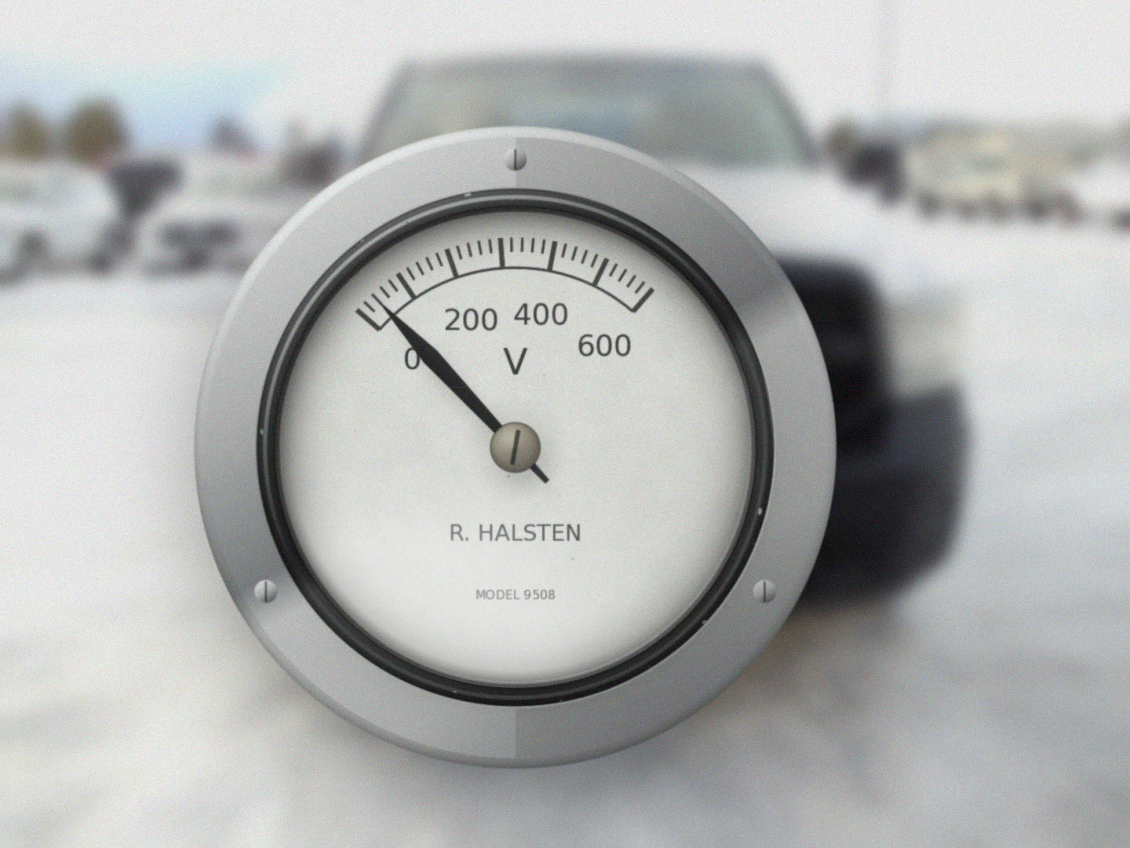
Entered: 40 V
